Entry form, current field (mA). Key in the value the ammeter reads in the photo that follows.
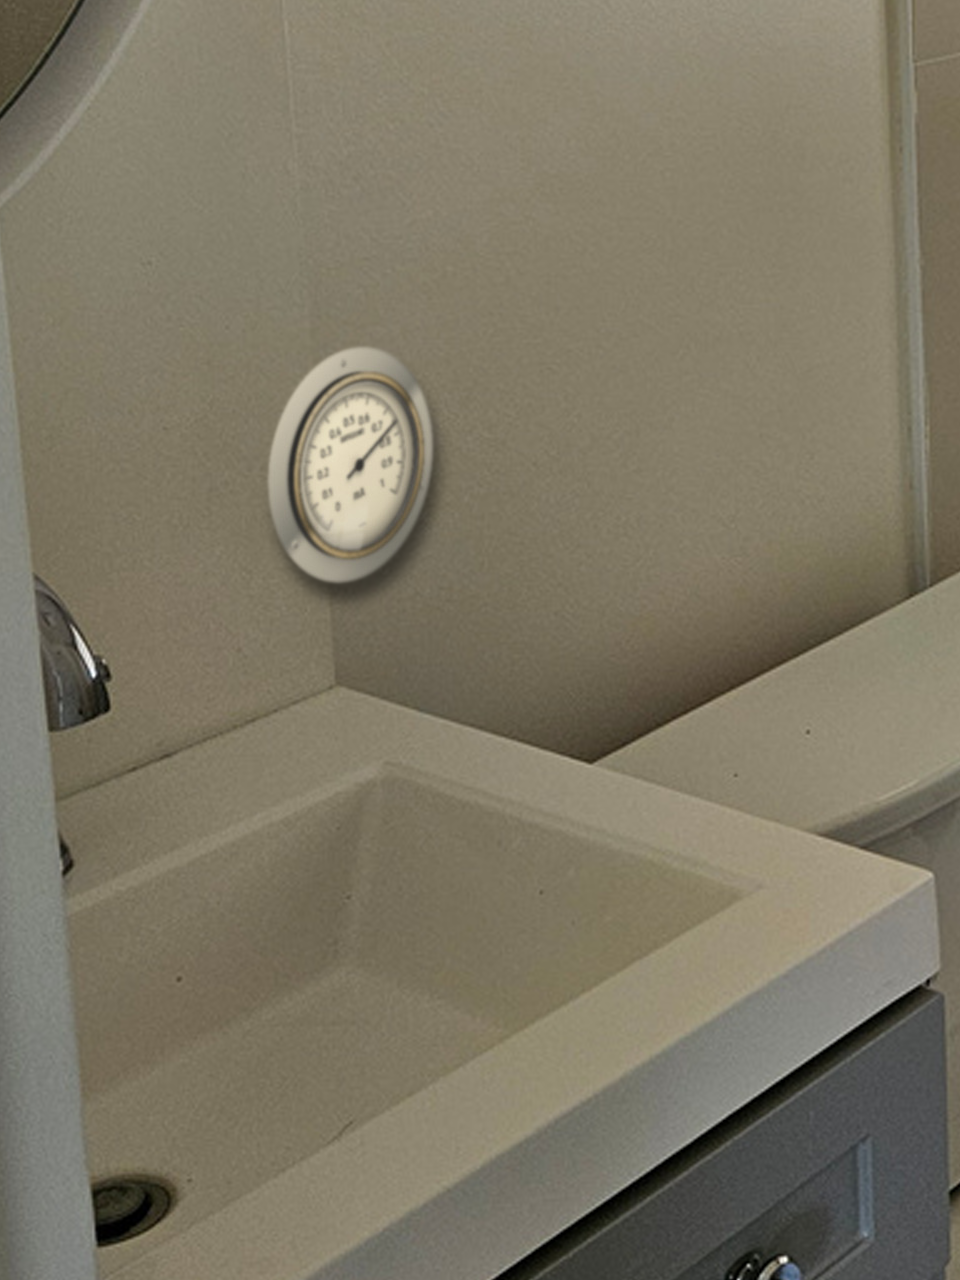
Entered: 0.75 mA
